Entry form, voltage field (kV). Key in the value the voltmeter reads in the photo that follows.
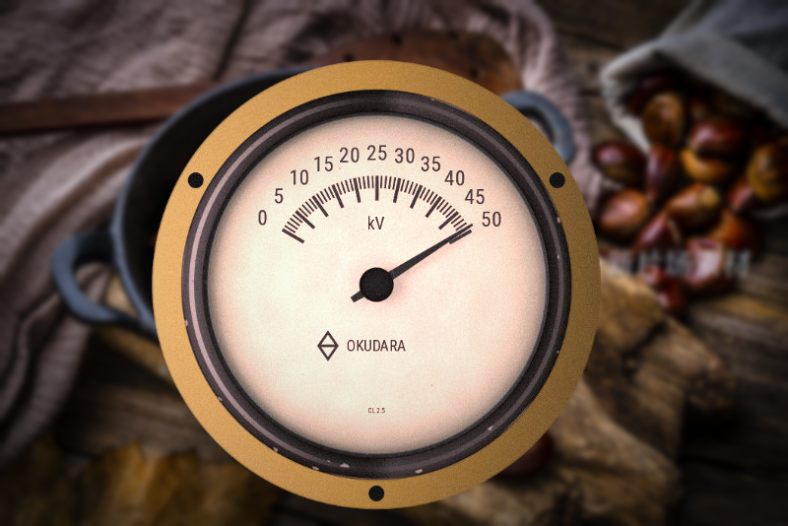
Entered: 49 kV
